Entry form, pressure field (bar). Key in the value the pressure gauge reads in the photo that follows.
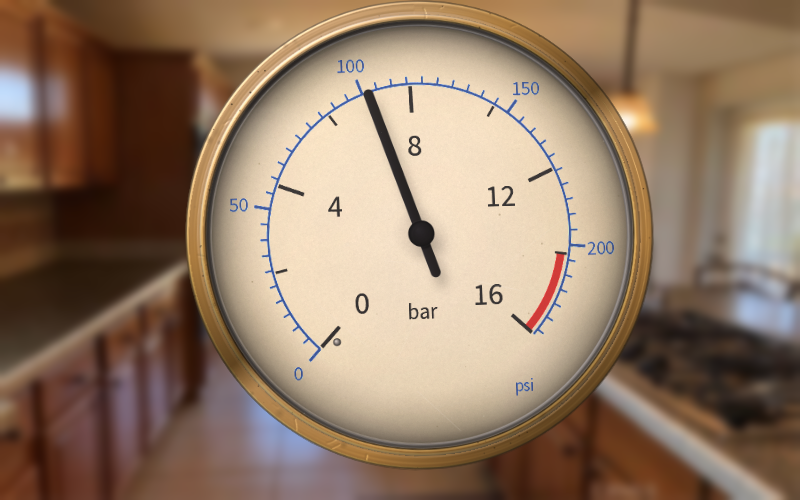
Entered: 7 bar
